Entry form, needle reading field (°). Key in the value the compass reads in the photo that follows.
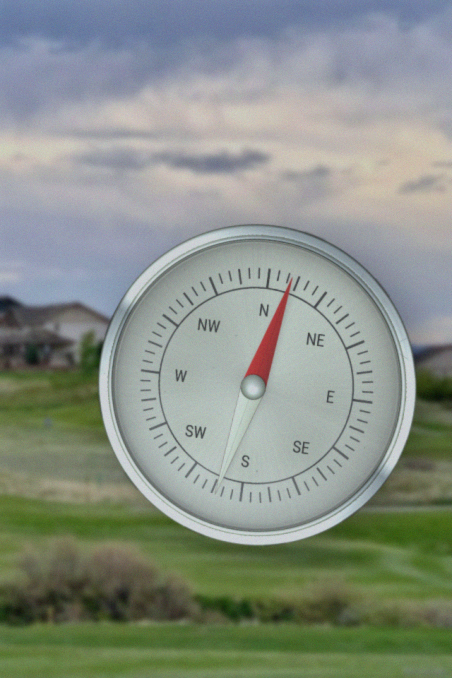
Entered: 12.5 °
